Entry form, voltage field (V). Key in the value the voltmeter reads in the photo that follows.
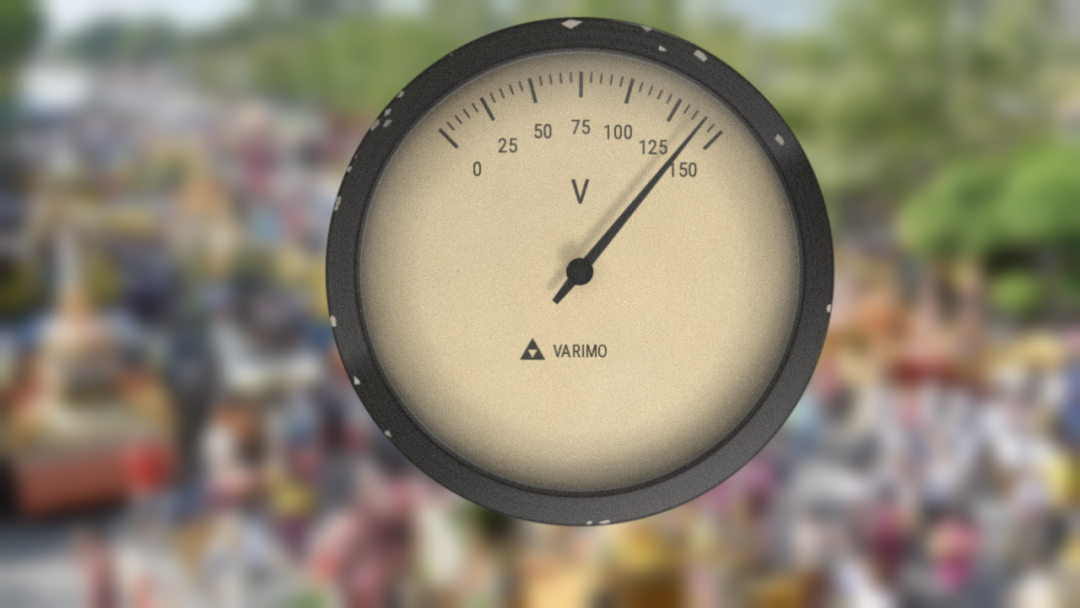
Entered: 140 V
